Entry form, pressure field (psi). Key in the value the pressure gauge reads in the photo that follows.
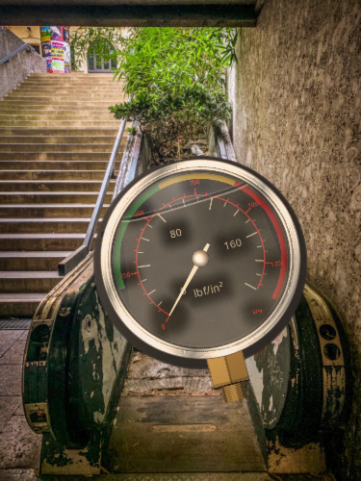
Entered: 0 psi
